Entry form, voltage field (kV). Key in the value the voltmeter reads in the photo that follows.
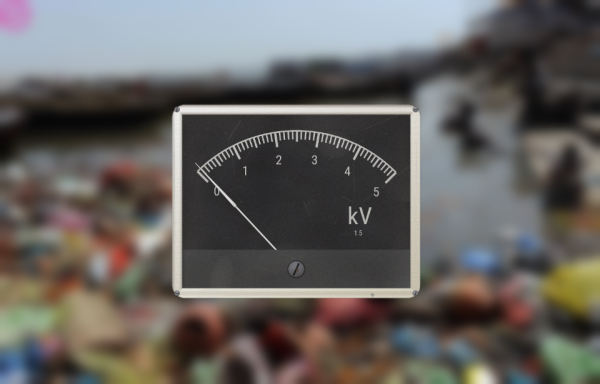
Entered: 0.1 kV
